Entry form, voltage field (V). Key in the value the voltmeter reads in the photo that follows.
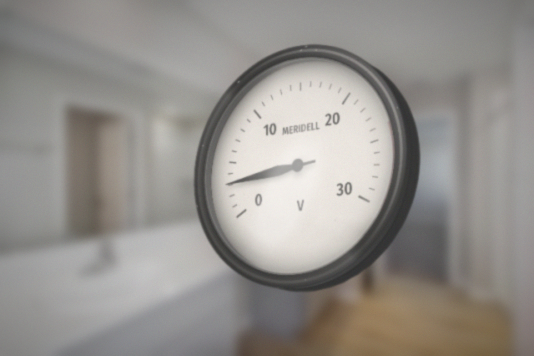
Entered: 3 V
